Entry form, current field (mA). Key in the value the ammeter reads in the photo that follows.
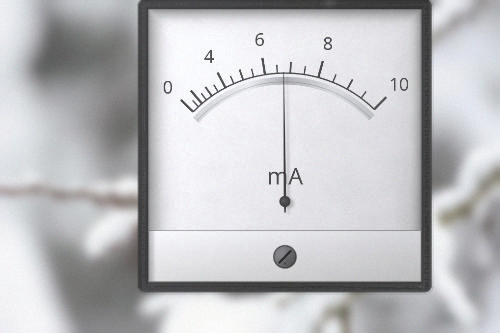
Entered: 6.75 mA
